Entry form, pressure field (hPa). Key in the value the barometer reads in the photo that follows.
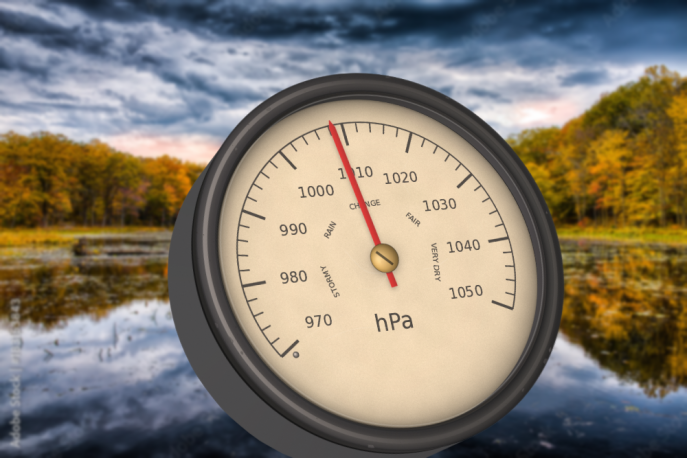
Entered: 1008 hPa
